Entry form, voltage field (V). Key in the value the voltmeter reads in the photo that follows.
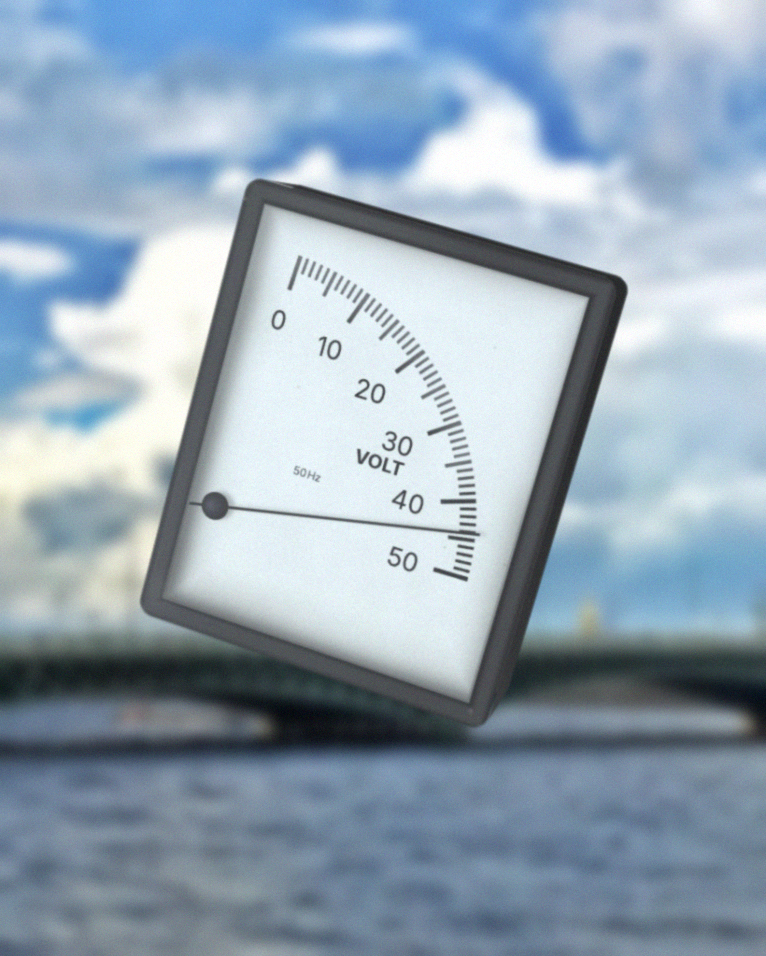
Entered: 44 V
